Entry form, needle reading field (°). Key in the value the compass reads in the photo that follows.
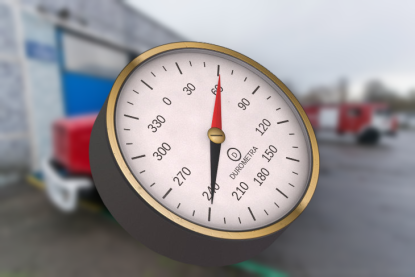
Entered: 60 °
